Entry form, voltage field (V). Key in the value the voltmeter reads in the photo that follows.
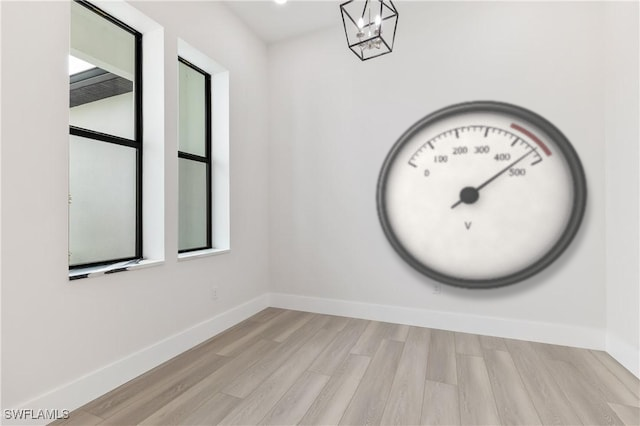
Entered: 460 V
